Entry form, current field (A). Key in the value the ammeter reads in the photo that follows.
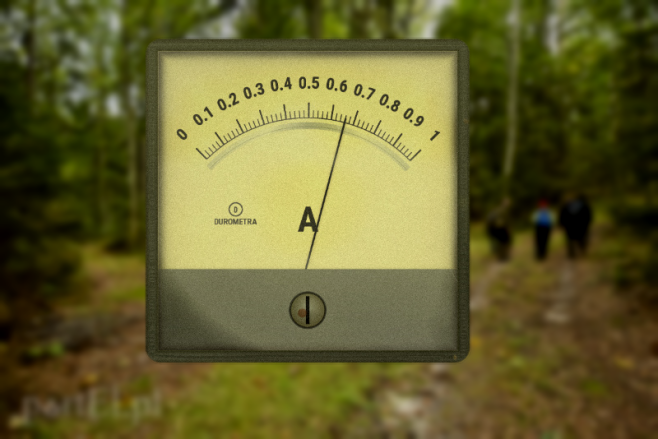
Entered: 0.66 A
